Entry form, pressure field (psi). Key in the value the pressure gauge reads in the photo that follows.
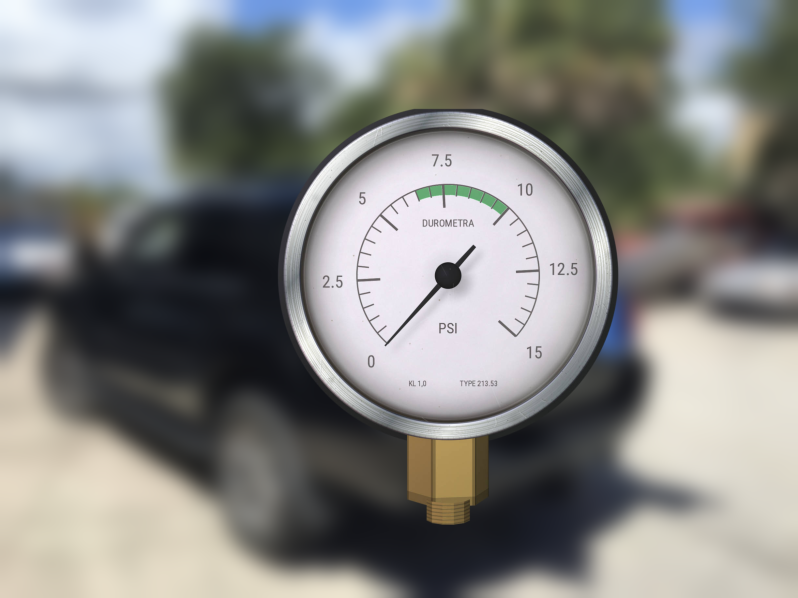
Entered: 0 psi
